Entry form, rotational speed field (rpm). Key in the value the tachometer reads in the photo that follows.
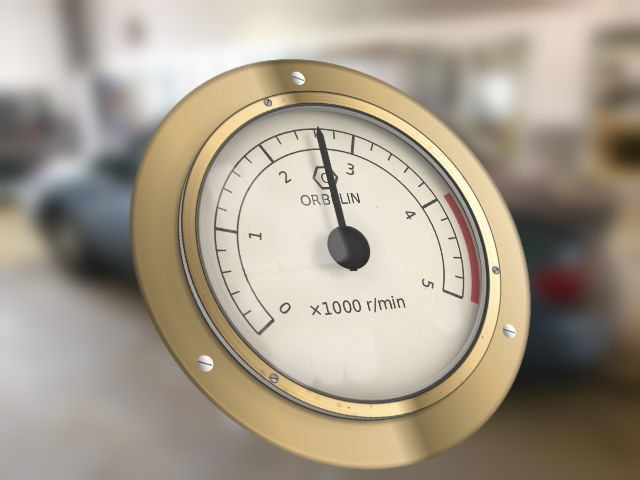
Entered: 2600 rpm
